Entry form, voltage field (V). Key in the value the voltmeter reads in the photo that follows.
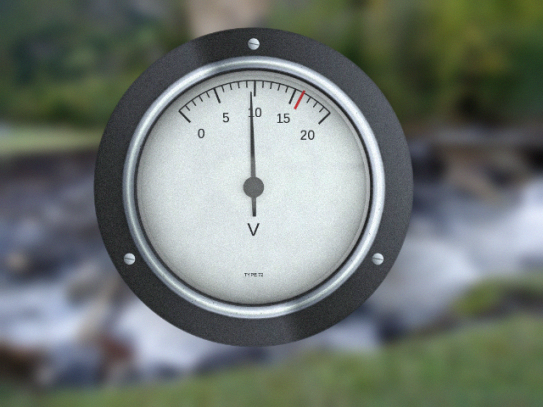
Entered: 9.5 V
